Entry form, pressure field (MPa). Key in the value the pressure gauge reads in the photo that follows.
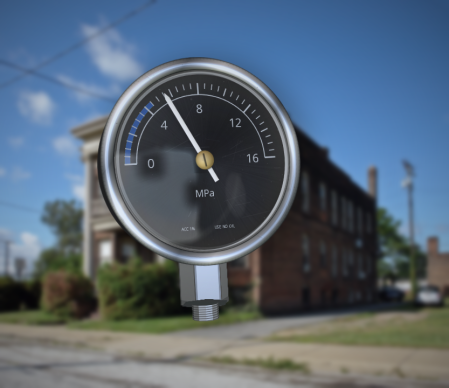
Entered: 5.5 MPa
